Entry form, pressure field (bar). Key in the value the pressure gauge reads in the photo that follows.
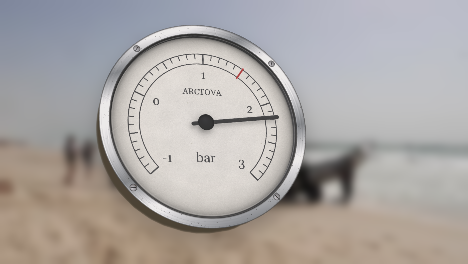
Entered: 2.2 bar
